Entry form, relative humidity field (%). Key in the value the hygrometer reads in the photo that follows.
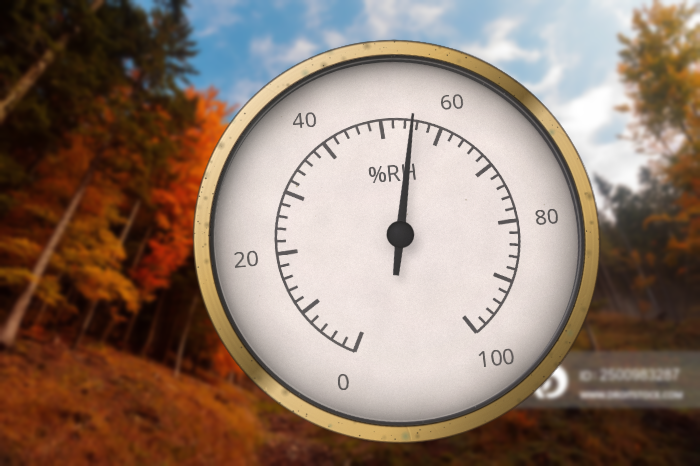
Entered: 55 %
